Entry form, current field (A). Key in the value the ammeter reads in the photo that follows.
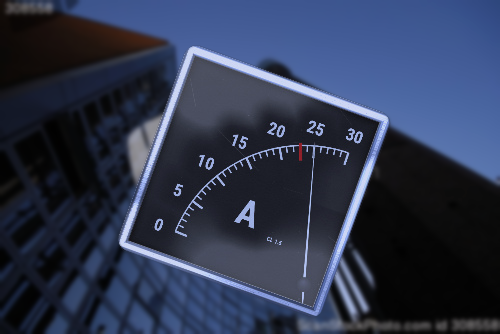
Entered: 25 A
